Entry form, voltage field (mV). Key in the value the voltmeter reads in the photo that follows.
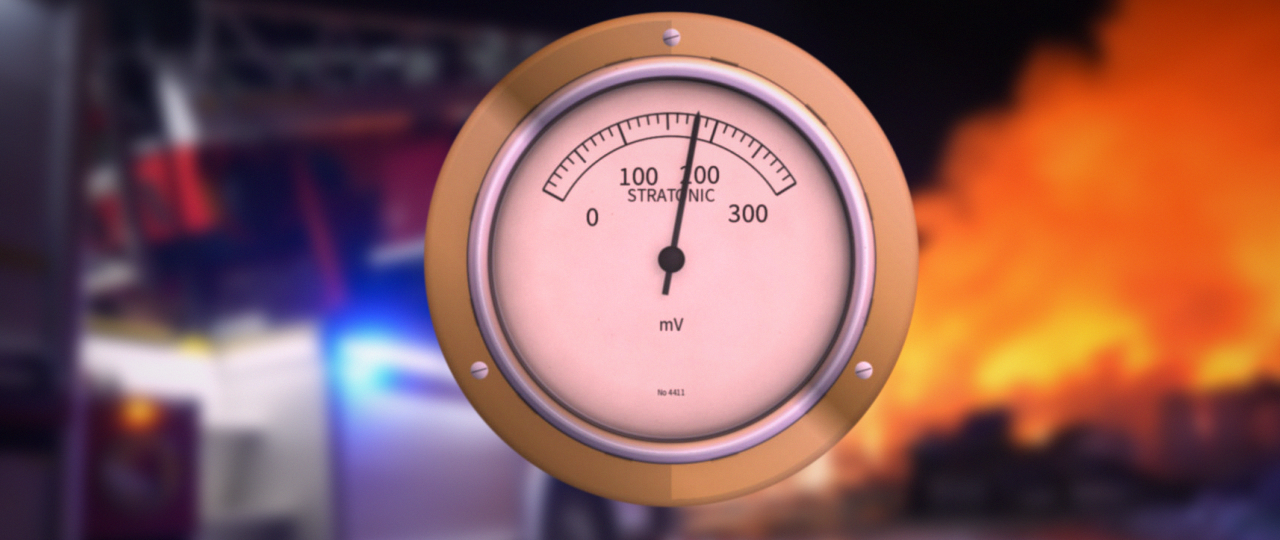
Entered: 180 mV
